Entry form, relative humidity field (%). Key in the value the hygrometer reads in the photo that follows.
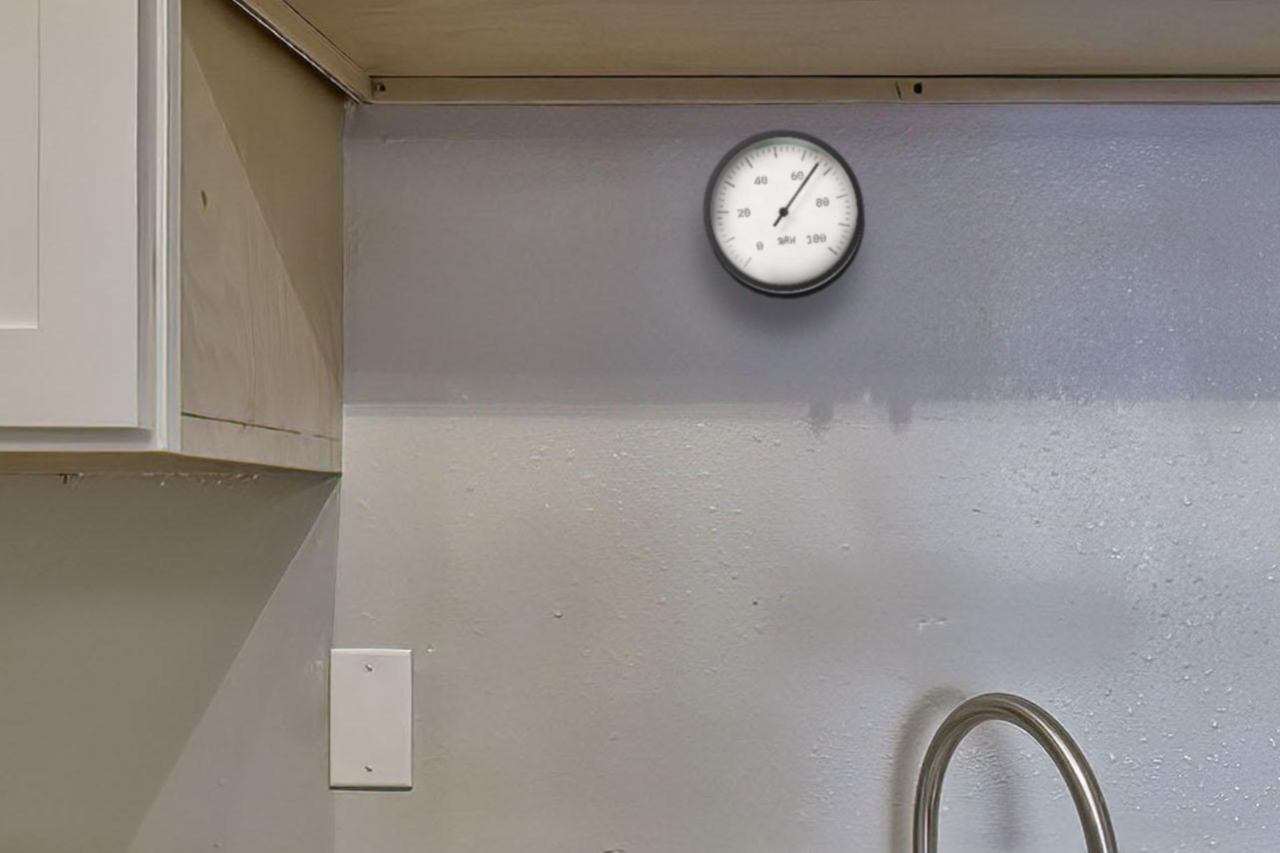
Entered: 66 %
